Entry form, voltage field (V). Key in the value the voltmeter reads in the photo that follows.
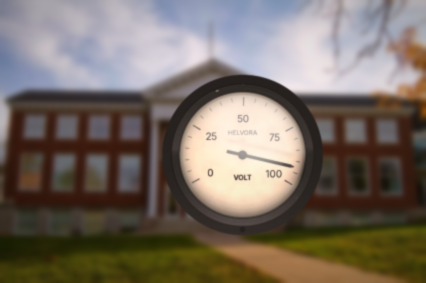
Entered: 92.5 V
